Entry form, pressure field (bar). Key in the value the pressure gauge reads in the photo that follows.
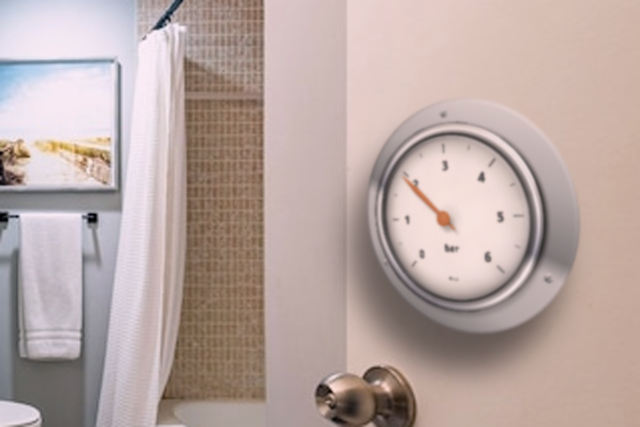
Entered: 2 bar
